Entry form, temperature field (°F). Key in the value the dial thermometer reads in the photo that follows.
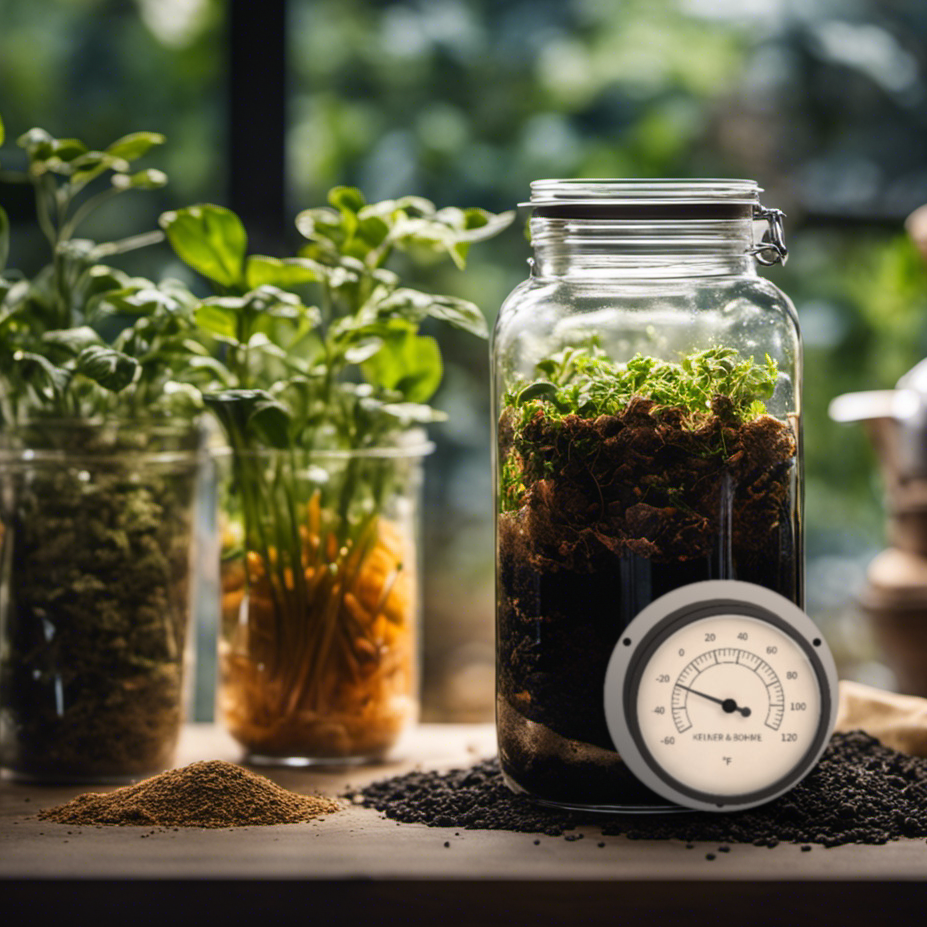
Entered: -20 °F
